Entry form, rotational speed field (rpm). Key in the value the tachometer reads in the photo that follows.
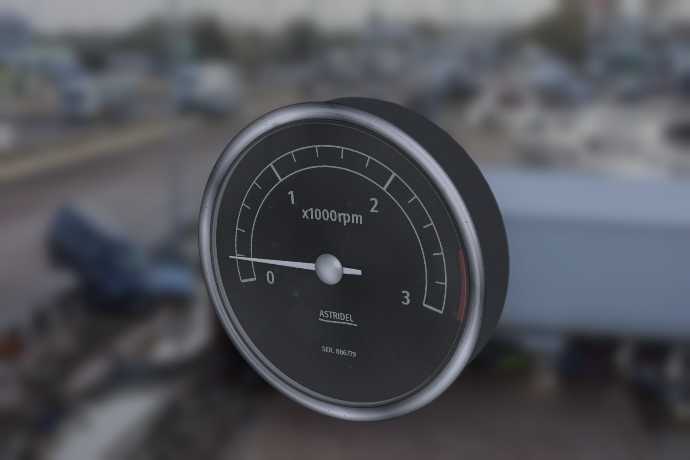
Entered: 200 rpm
